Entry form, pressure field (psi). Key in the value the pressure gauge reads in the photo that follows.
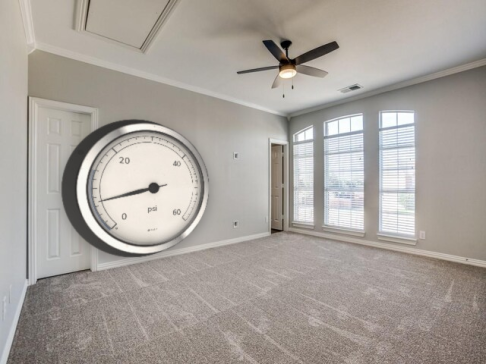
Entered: 7 psi
